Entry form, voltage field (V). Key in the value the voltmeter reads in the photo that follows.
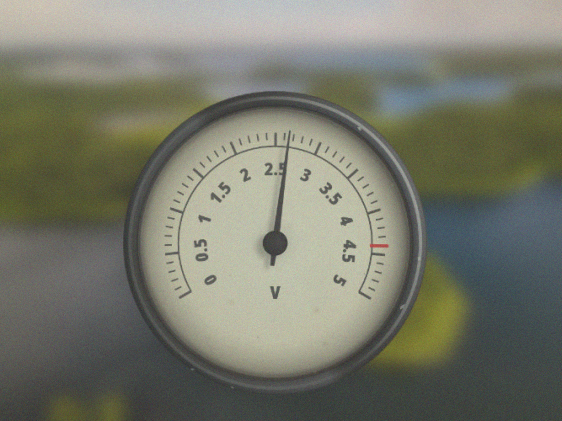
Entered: 2.65 V
